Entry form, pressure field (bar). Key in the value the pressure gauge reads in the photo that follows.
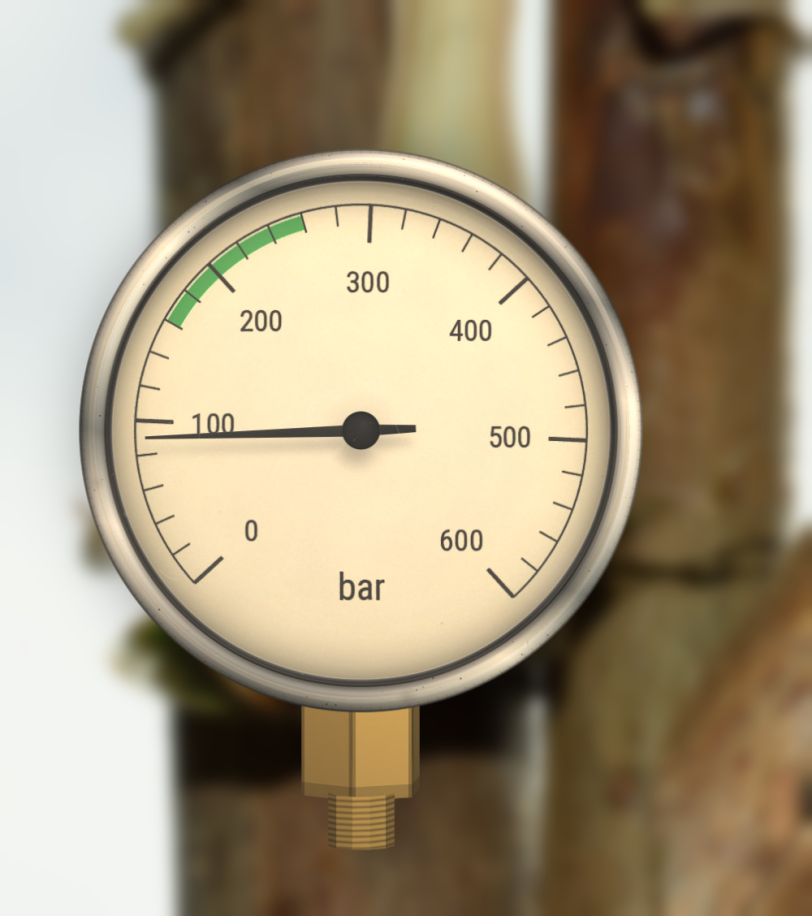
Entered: 90 bar
